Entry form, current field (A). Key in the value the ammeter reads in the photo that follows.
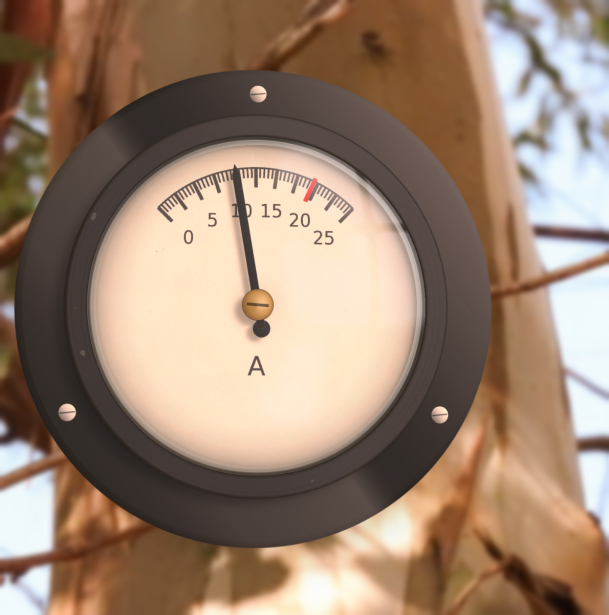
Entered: 10 A
